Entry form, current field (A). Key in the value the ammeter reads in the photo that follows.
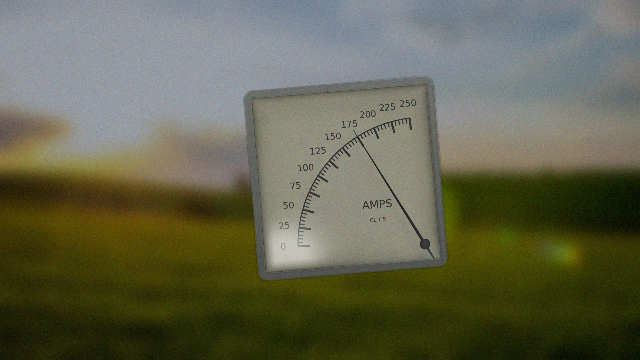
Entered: 175 A
